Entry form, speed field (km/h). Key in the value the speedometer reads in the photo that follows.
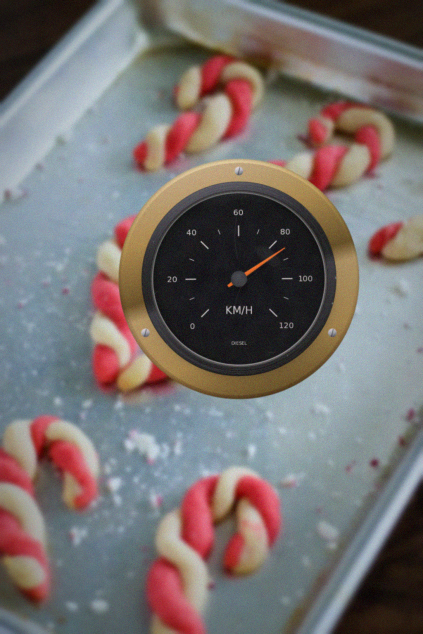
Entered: 85 km/h
